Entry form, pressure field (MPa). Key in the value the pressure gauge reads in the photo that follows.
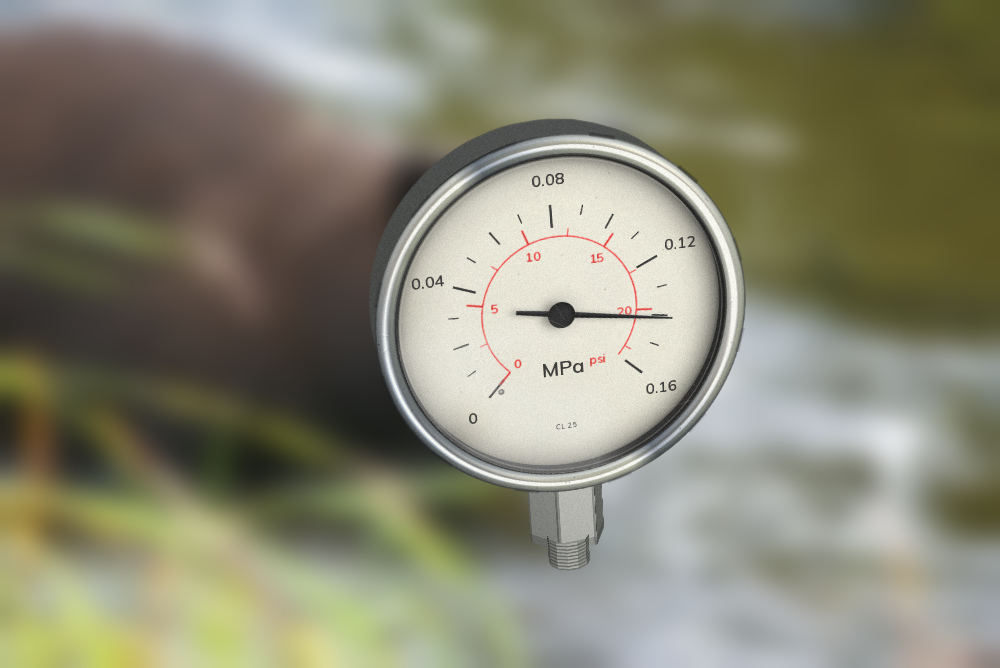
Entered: 0.14 MPa
